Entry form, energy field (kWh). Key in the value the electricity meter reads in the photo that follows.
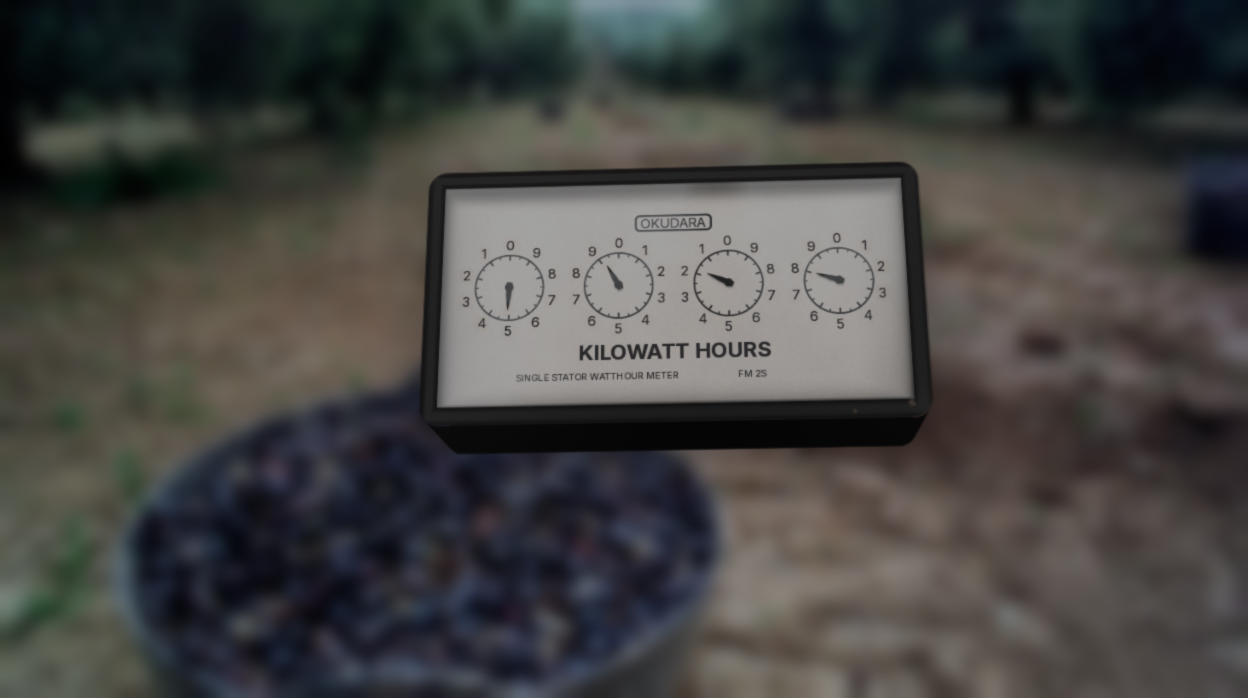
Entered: 4918 kWh
